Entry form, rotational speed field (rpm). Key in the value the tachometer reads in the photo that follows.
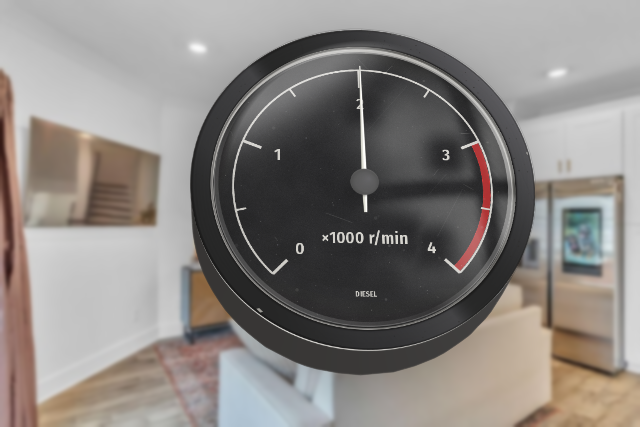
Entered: 2000 rpm
